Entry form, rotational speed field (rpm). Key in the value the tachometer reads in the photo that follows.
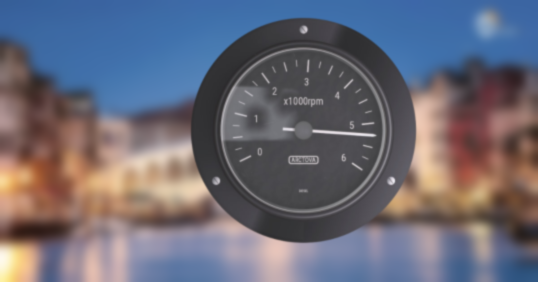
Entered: 5250 rpm
